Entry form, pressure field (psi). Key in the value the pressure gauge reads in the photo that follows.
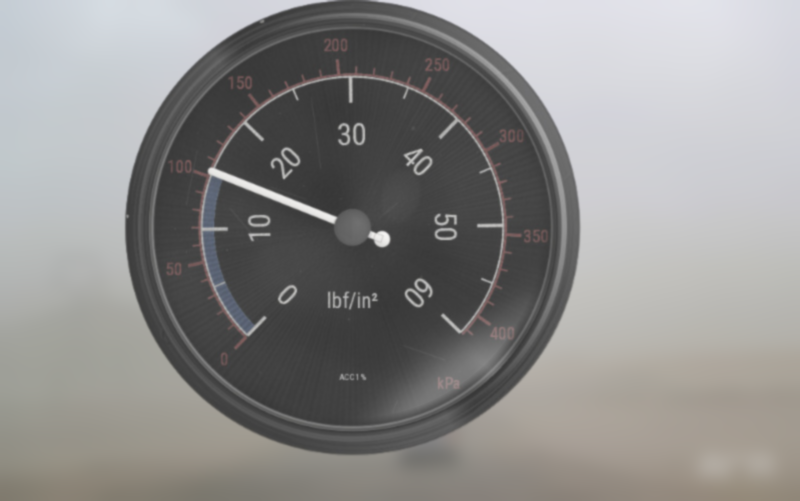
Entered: 15 psi
